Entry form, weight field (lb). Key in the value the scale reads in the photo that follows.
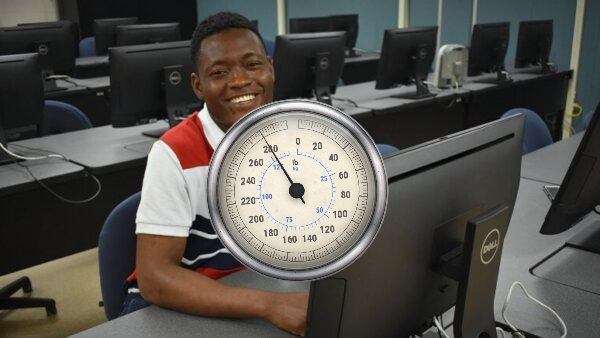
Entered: 280 lb
